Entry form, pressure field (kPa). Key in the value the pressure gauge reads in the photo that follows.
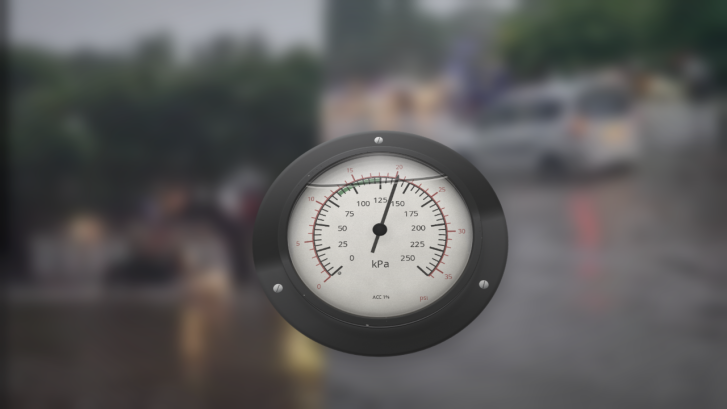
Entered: 140 kPa
